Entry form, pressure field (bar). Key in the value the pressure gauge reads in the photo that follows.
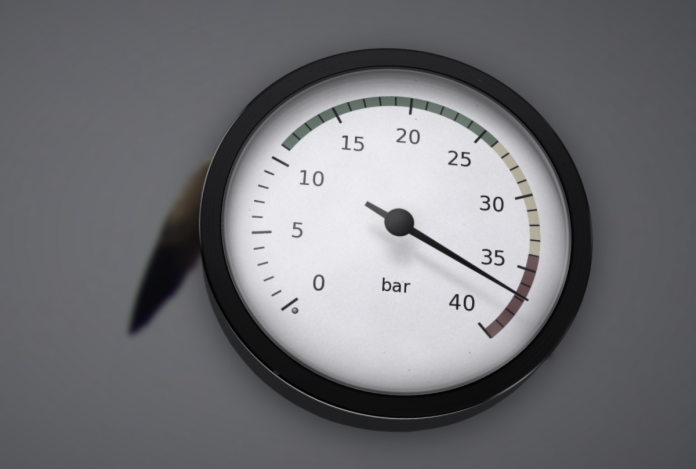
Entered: 37 bar
